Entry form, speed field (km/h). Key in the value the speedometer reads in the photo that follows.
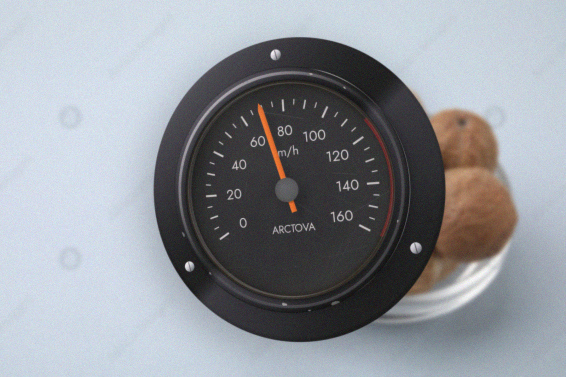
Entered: 70 km/h
